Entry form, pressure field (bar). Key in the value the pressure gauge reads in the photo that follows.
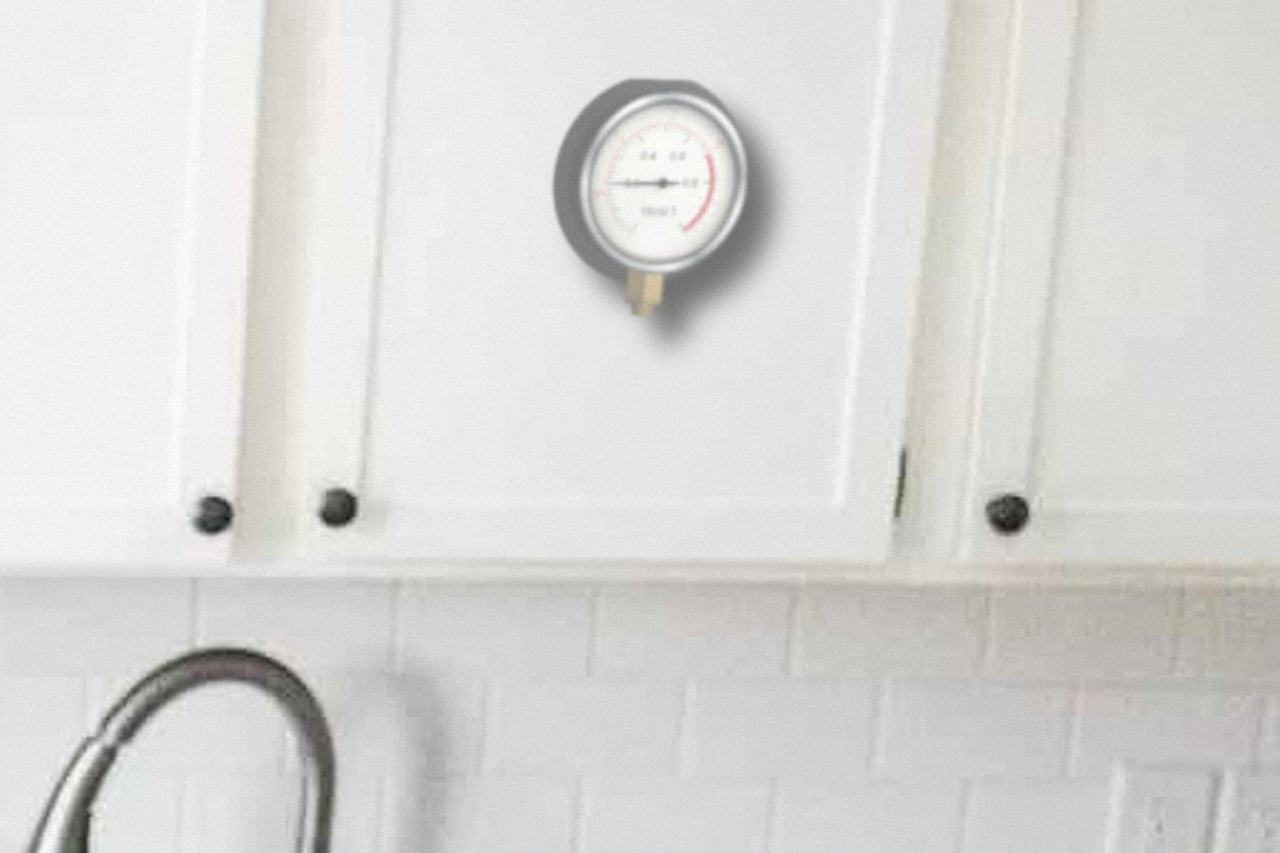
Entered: 0.2 bar
